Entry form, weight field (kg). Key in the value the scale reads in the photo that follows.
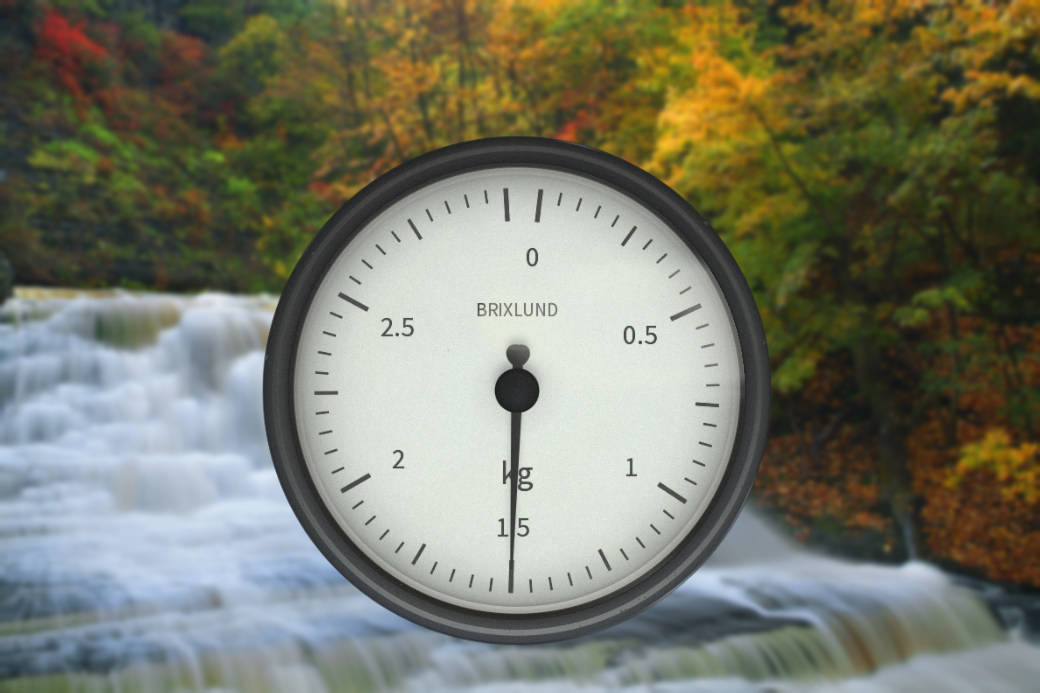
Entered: 1.5 kg
